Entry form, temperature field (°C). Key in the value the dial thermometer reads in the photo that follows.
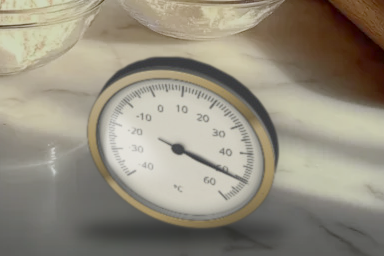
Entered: 50 °C
